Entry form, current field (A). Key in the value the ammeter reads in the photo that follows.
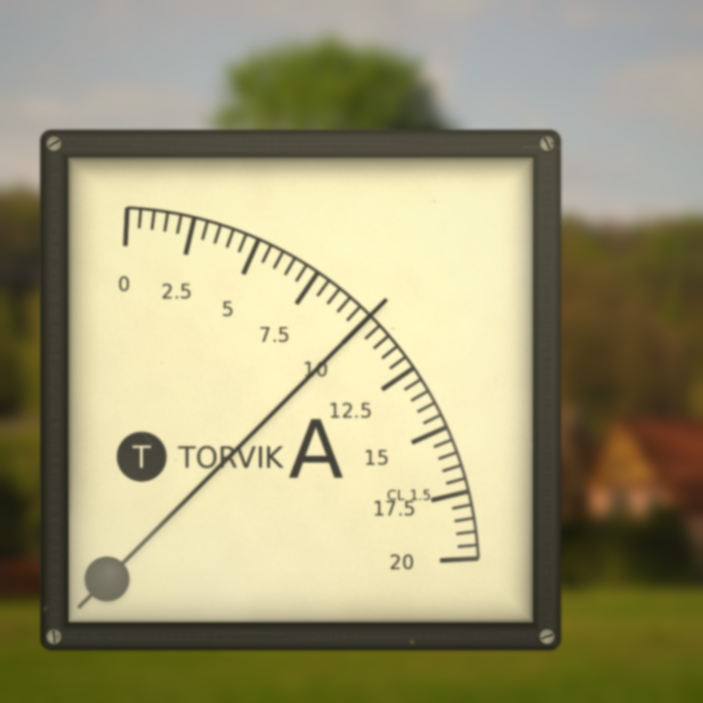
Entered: 10 A
